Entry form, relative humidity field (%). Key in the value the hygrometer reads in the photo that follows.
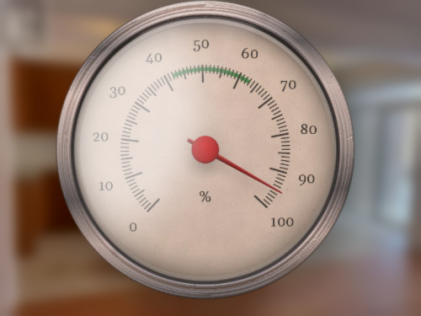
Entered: 95 %
